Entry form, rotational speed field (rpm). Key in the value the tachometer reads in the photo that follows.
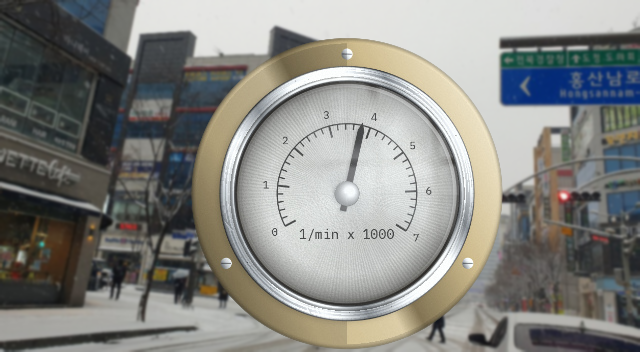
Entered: 3800 rpm
